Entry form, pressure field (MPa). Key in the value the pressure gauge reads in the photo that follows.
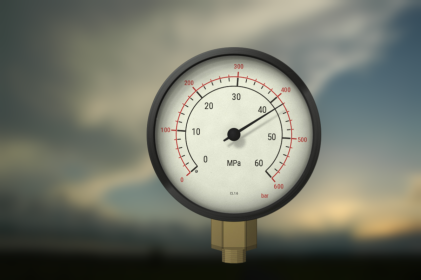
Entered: 42 MPa
